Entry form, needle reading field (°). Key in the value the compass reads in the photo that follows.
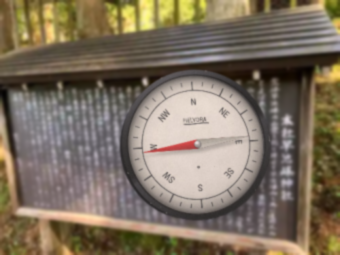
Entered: 265 °
